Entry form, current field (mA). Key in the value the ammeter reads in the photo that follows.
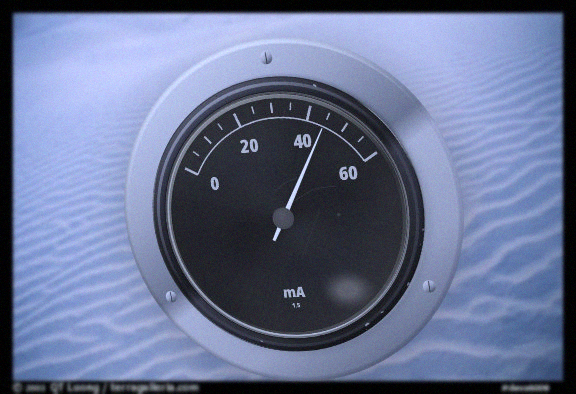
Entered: 45 mA
